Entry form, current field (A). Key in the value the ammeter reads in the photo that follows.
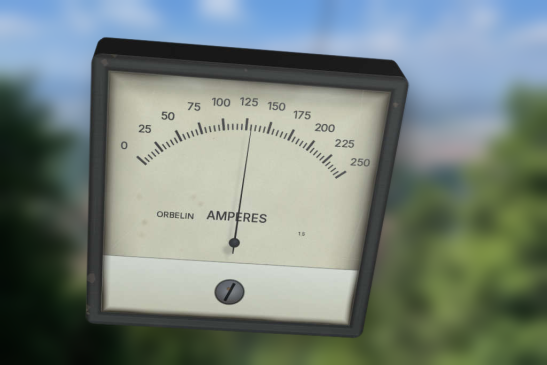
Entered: 130 A
